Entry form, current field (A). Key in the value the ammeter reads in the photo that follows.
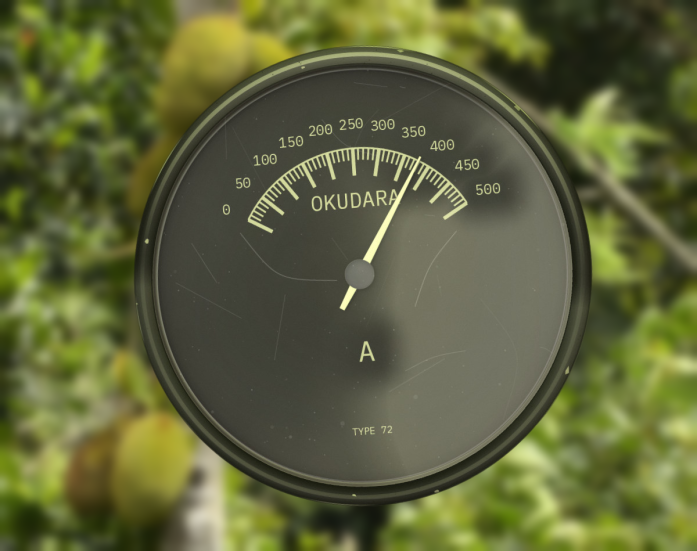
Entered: 380 A
